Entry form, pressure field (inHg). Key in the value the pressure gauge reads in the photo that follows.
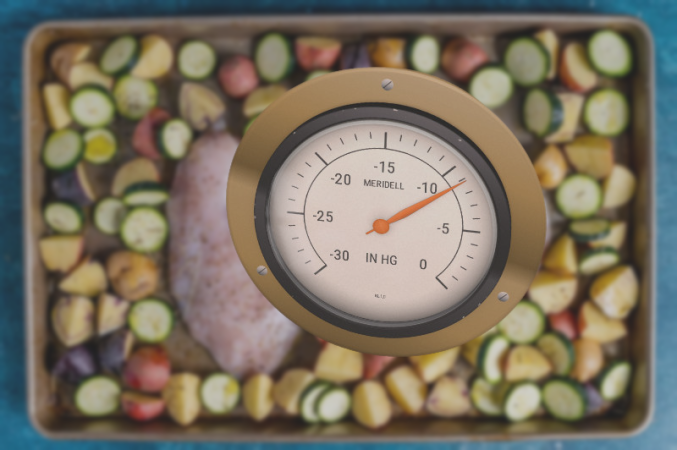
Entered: -9 inHg
